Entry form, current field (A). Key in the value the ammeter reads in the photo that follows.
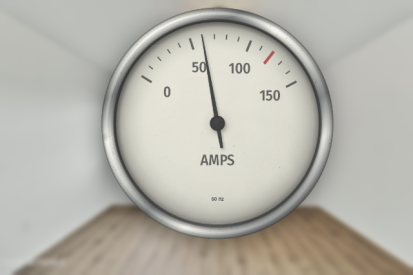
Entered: 60 A
